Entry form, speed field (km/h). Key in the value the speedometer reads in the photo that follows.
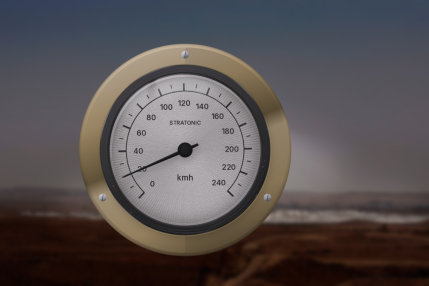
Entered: 20 km/h
